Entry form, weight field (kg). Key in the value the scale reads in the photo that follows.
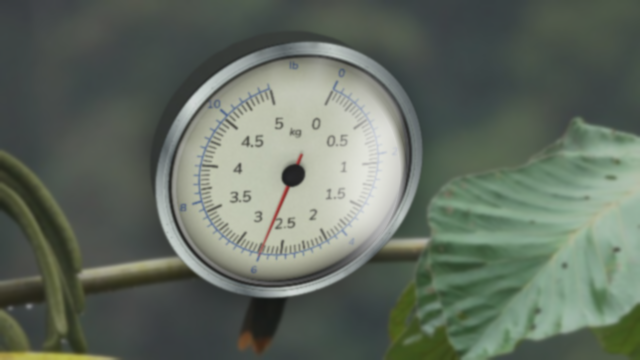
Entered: 2.75 kg
